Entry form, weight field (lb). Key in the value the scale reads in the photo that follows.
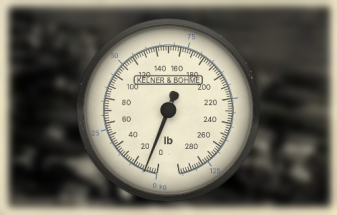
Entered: 10 lb
